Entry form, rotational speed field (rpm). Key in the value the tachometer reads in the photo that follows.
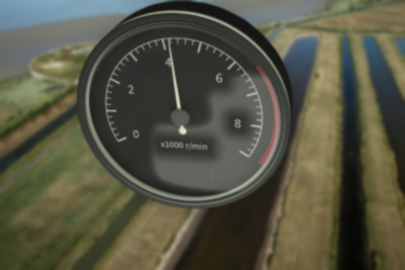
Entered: 4200 rpm
